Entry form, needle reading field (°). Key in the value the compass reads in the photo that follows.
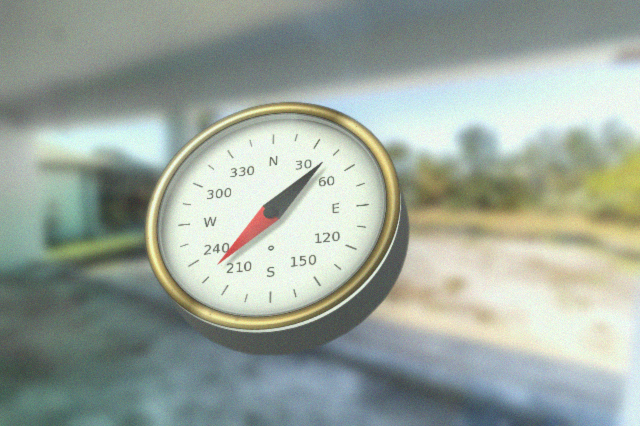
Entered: 225 °
